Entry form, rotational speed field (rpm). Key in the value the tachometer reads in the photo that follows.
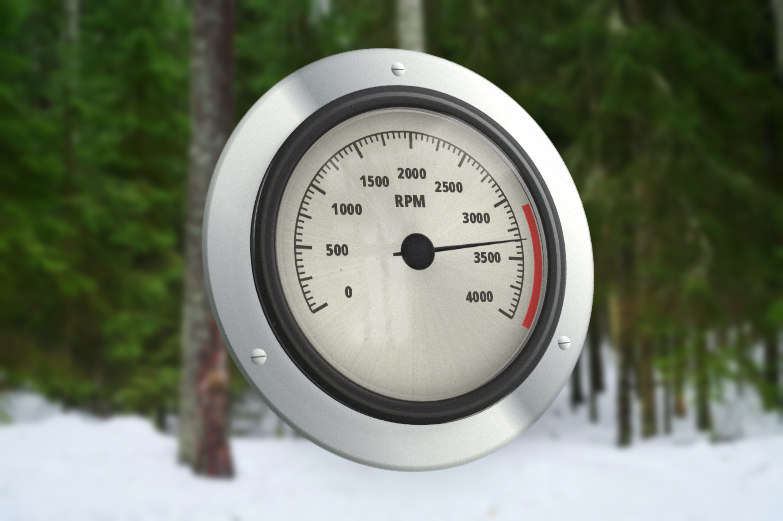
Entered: 3350 rpm
